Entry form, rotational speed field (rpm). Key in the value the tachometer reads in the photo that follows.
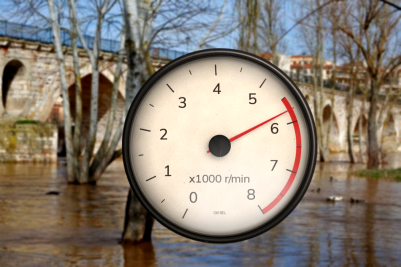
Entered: 5750 rpm
